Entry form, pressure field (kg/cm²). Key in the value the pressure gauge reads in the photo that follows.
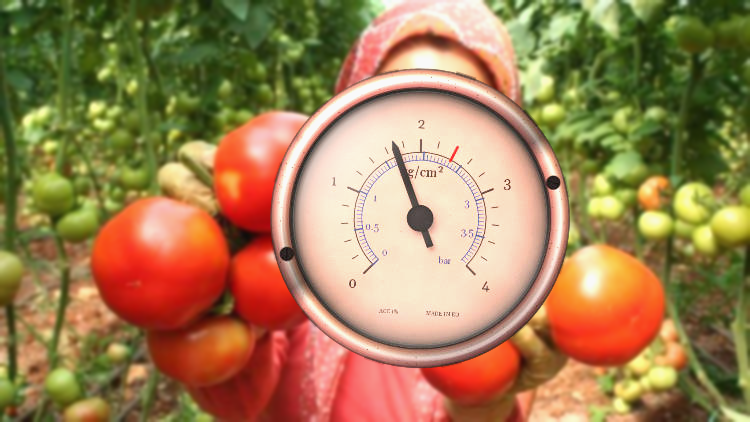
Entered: 1.7 kg/cm²
